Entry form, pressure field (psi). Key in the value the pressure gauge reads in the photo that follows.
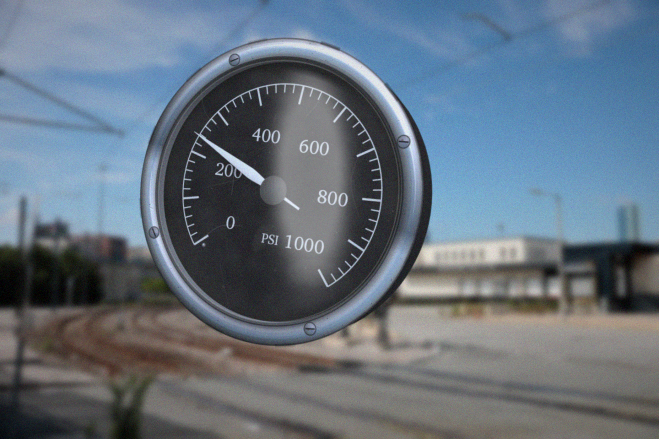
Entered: 240 psi
